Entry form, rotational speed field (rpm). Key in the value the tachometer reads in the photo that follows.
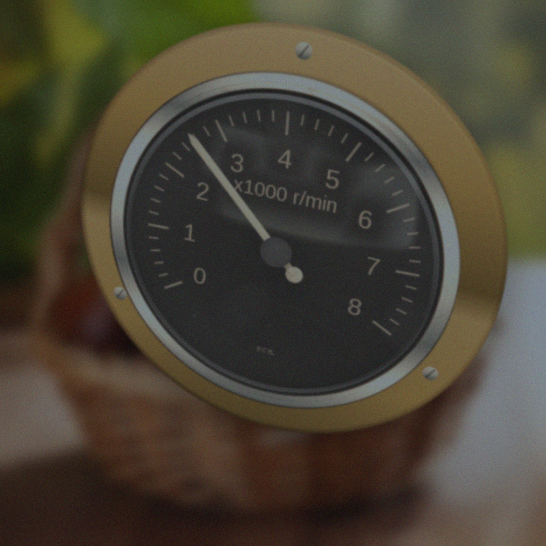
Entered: 2600 rpm
